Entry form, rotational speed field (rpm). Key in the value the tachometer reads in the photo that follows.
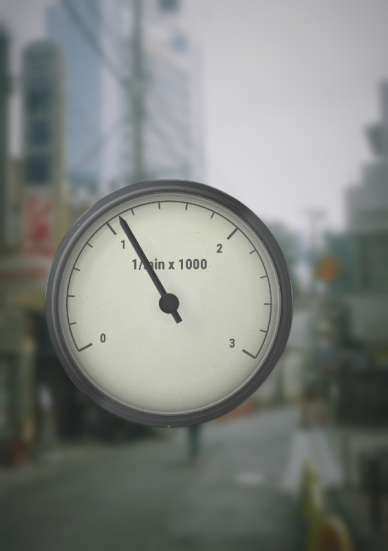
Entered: 1100 rpm
